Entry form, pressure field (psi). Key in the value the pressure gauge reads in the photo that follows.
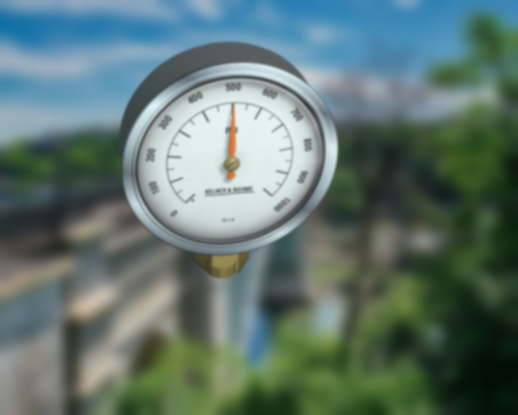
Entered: 500 psi
